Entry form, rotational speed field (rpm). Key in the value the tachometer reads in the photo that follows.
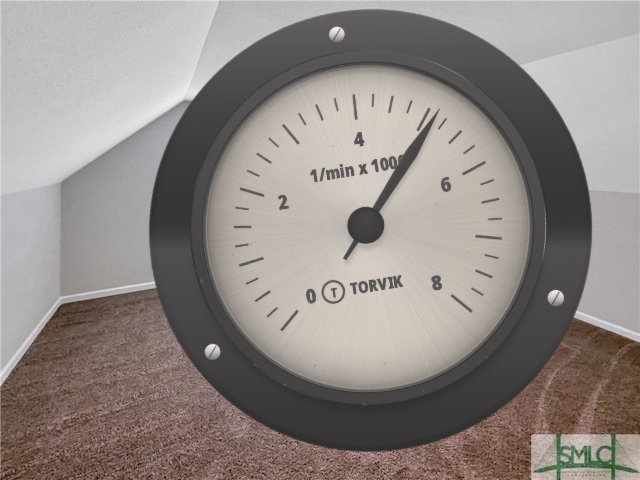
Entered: 5125 rpm
